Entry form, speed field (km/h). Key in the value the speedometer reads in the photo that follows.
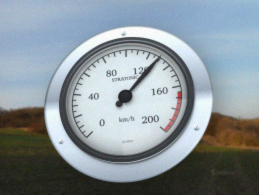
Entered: 130 km/h
